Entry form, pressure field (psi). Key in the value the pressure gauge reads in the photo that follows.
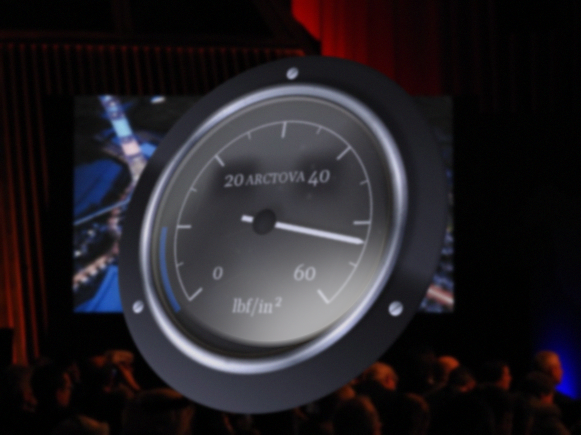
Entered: 52.5 psi
